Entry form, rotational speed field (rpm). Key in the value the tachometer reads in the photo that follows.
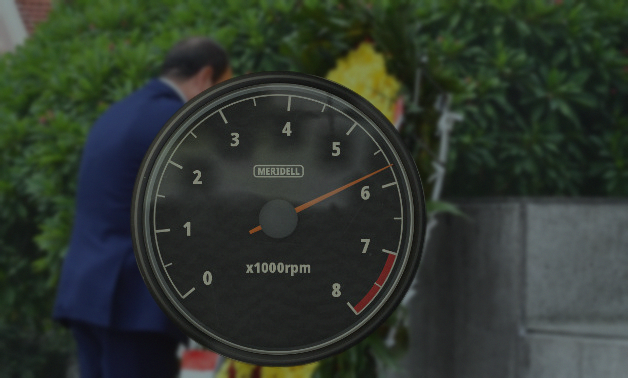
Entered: 5750 rpm
